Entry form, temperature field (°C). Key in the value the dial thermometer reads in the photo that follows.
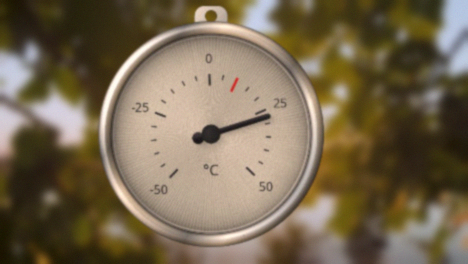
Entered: 27.5 °C
